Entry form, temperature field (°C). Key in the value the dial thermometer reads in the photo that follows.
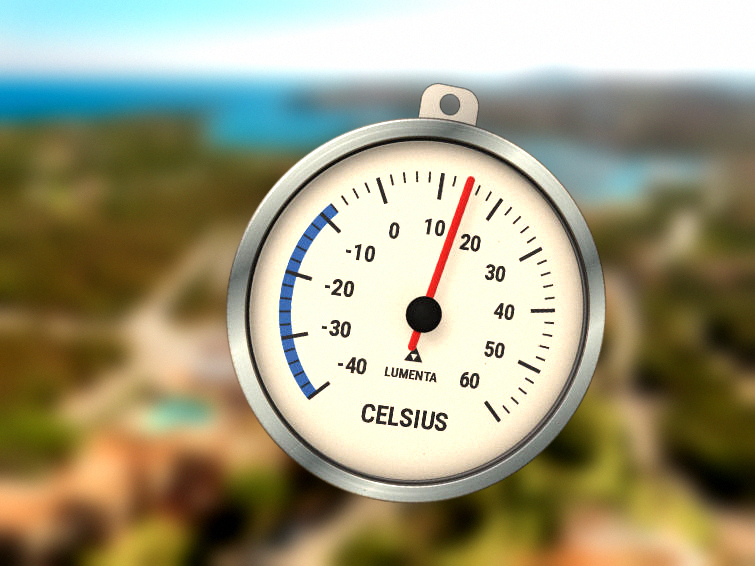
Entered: 14 °C
